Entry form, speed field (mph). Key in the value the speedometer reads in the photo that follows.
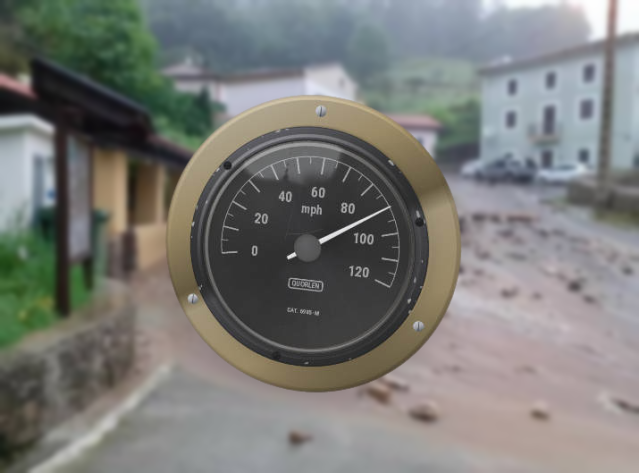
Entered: 90 mph
